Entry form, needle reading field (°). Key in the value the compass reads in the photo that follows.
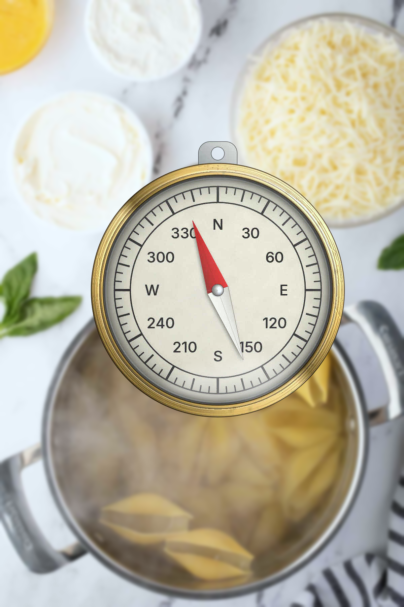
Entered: 340 °
